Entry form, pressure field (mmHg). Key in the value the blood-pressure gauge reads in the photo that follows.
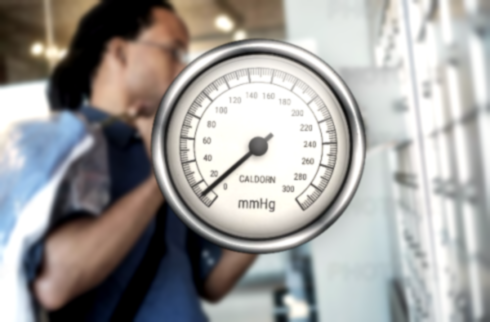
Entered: 10 mmHg
